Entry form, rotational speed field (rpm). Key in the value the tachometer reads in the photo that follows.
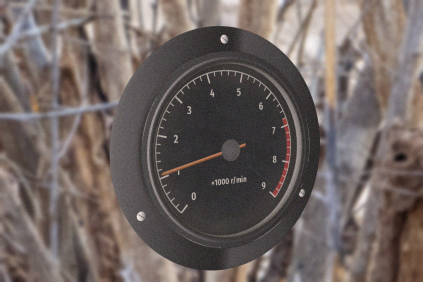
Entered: 1100 rpm
